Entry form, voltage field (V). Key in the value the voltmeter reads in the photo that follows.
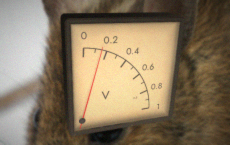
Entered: 0.15 V
